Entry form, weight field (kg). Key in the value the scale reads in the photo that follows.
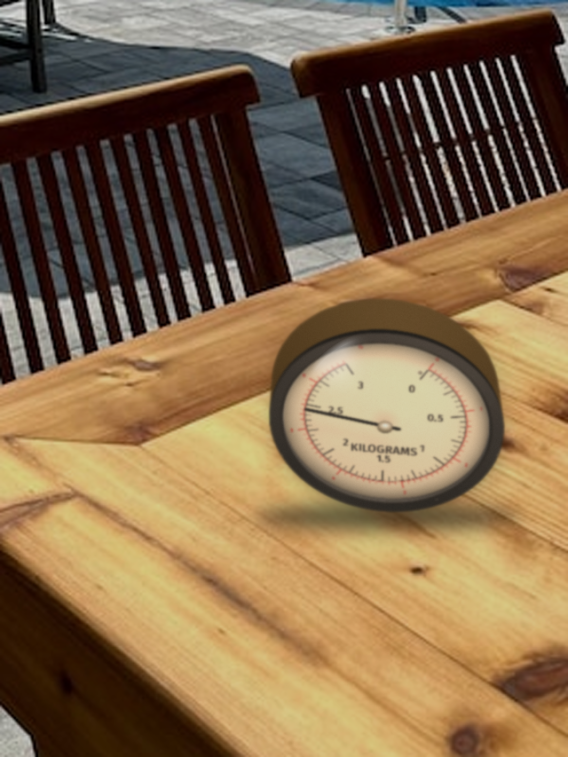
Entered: 2.5 kg
